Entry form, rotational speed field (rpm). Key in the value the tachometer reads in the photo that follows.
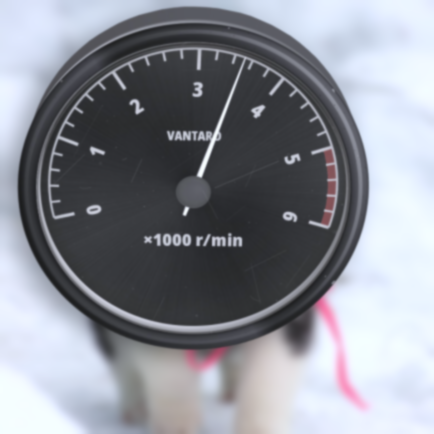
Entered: 3500 rpm
